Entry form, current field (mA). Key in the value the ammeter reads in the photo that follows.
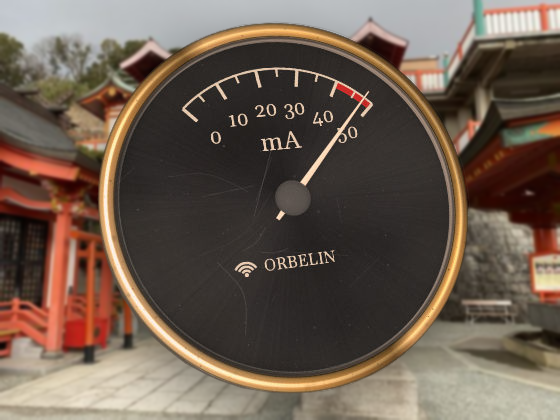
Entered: 47.5 mA
